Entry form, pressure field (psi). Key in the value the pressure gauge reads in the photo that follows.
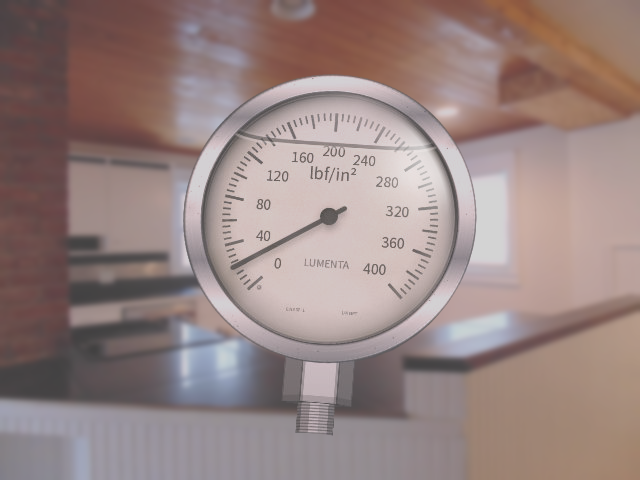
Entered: 20 psi
